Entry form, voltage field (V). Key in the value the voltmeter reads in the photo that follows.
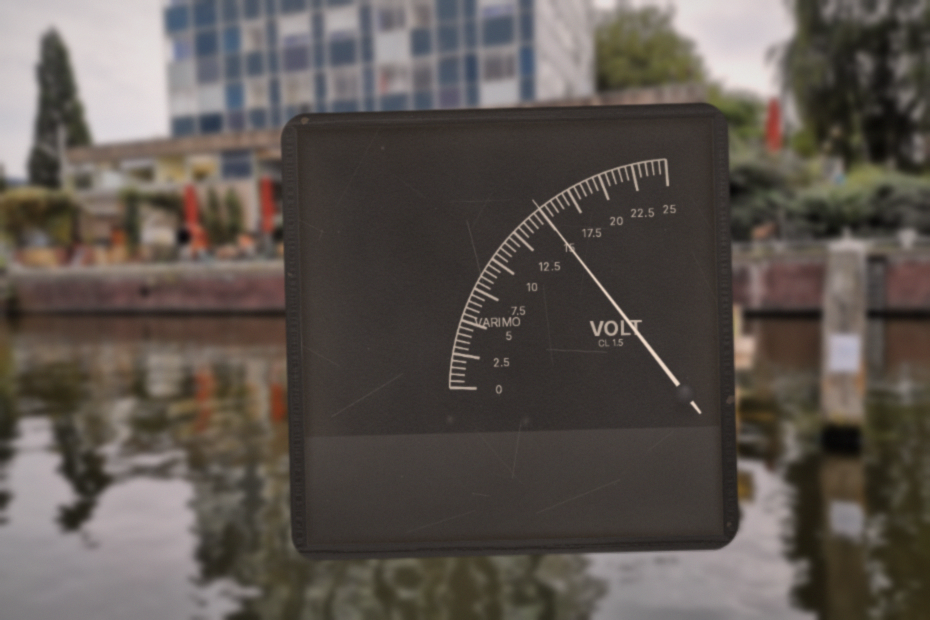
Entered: 15 V
